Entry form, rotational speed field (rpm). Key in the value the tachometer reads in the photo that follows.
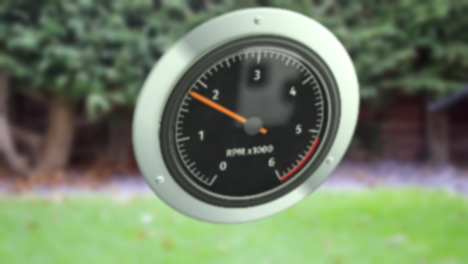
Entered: 1800 rpm
